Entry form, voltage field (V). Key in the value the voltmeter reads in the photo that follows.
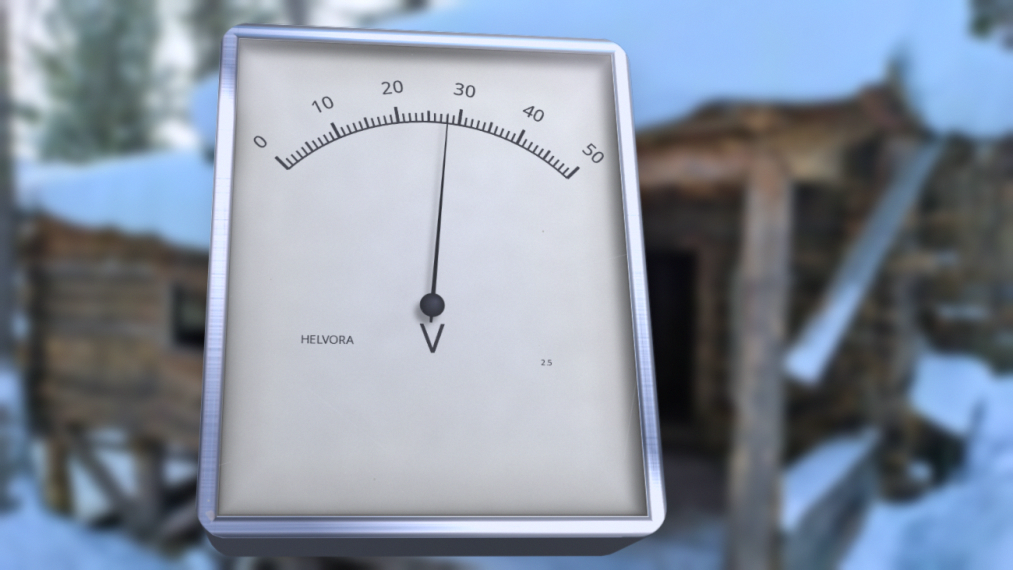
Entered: 28 V
